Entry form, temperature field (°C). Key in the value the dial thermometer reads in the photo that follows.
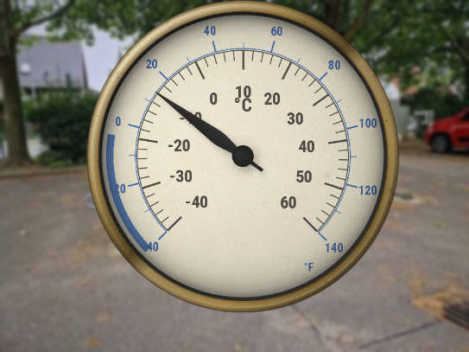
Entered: -10 °C
